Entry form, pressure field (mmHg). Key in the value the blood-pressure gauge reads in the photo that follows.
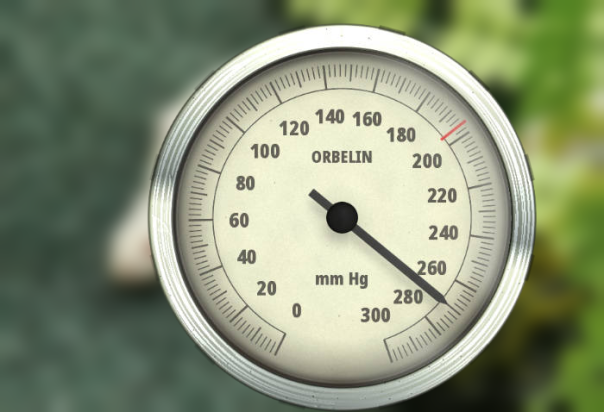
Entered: 270 mmHg
